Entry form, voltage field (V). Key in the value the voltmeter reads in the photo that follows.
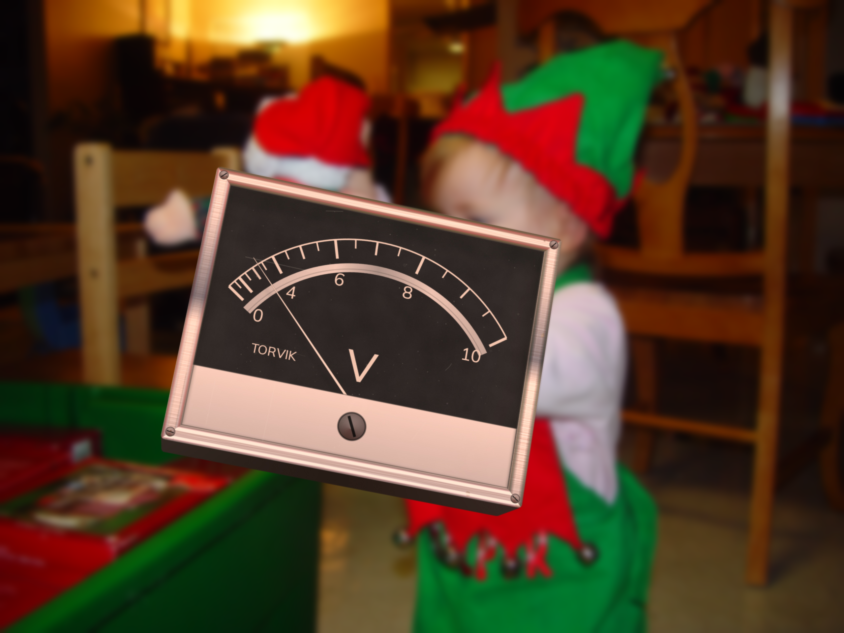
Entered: 3.25 V
